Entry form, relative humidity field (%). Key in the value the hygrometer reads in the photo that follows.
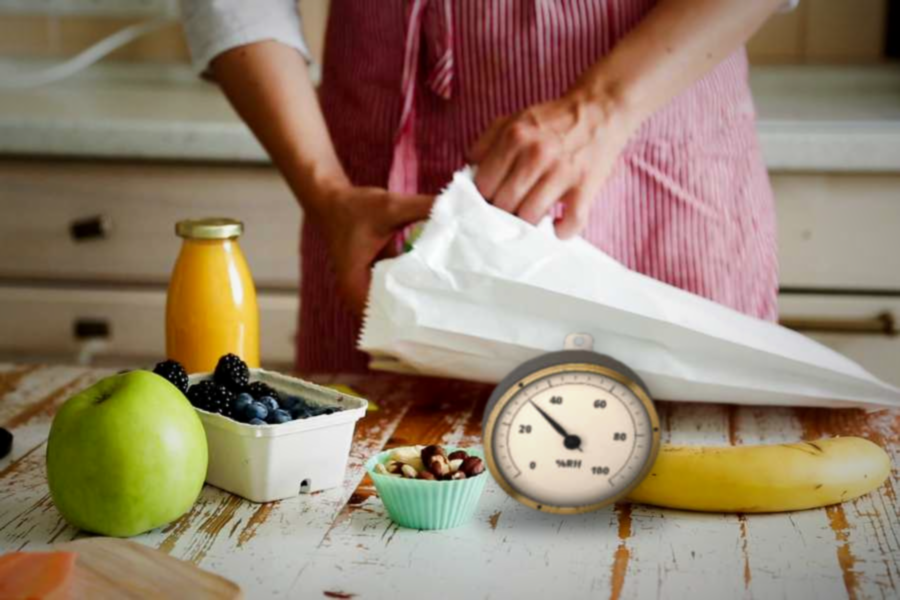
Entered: 32 %
